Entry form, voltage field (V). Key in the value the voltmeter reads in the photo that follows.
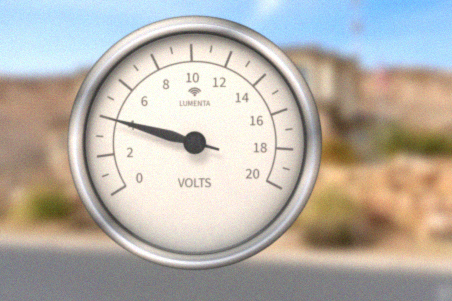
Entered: 4 V
